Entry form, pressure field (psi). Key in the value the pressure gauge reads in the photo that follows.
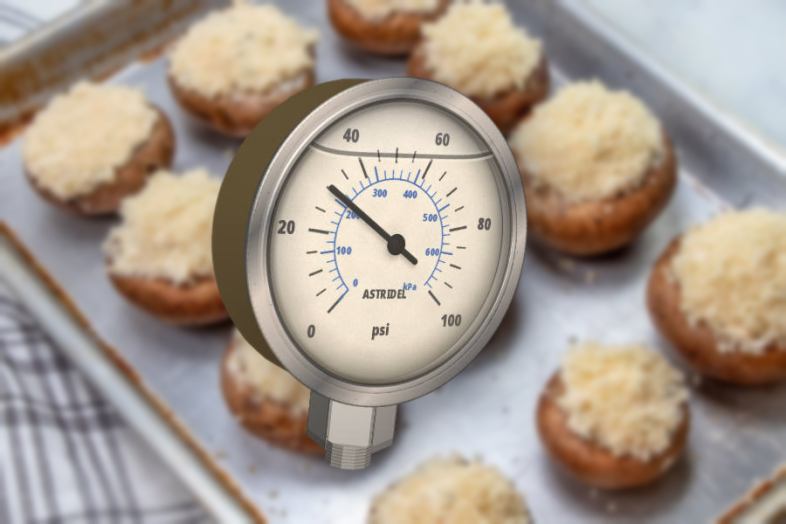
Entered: 30 psi
